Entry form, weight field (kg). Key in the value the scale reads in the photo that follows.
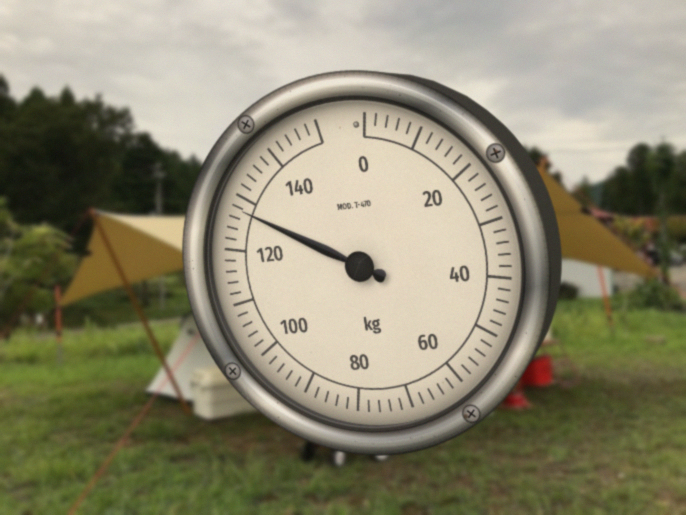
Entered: 128 kg
